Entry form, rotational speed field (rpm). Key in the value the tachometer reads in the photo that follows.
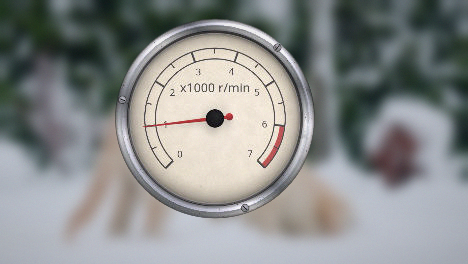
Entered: 1000 rpm
